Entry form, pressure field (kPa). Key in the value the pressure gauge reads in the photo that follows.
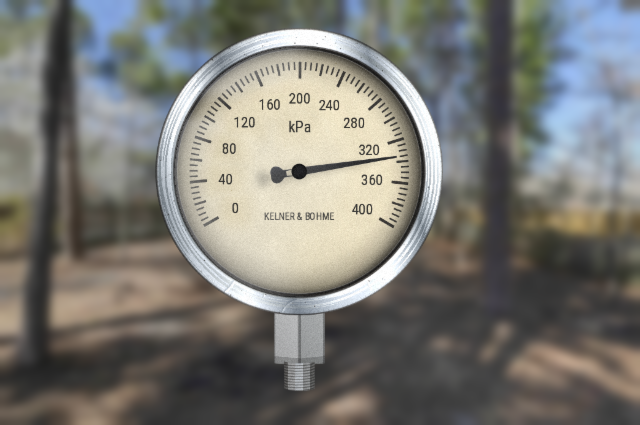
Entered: 335 kPa
